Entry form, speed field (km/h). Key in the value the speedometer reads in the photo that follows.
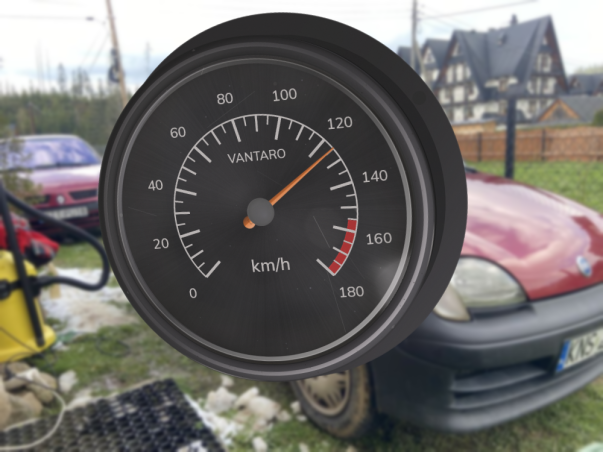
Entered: 125 km/h
